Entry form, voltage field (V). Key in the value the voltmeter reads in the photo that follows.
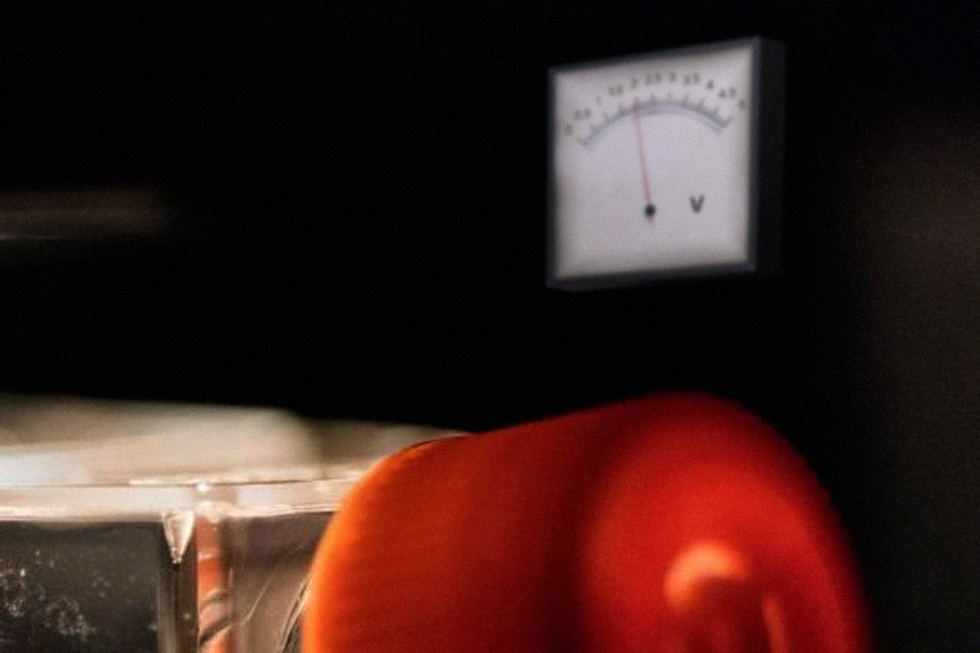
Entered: 2 V
